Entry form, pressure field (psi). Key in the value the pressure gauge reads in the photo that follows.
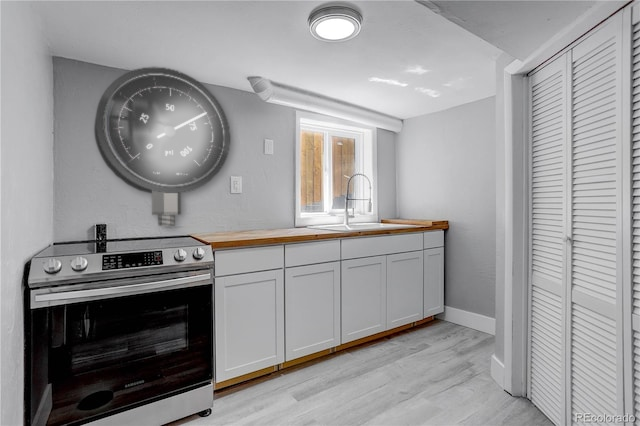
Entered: 70 psi
